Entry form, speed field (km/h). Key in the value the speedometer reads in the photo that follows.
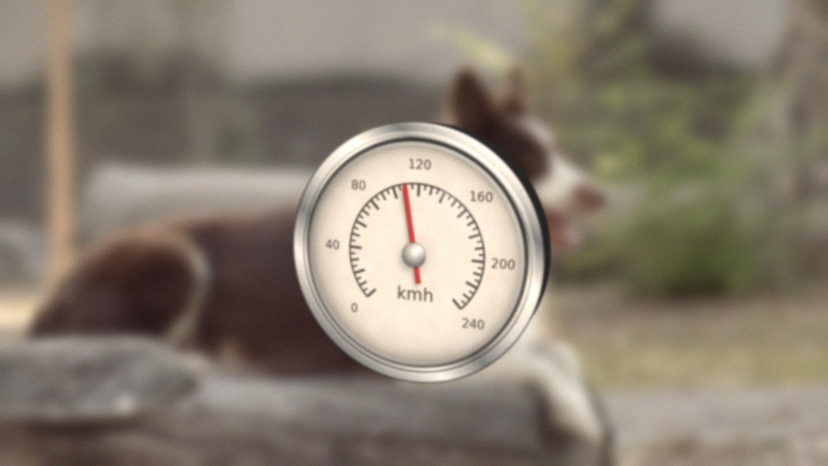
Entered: 110 km/h
